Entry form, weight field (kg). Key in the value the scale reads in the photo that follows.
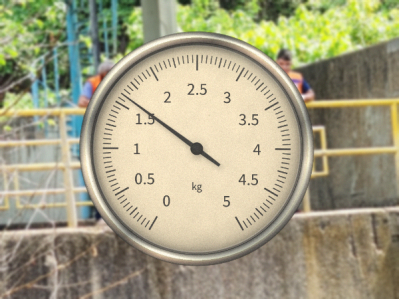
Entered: 1.6 kg
